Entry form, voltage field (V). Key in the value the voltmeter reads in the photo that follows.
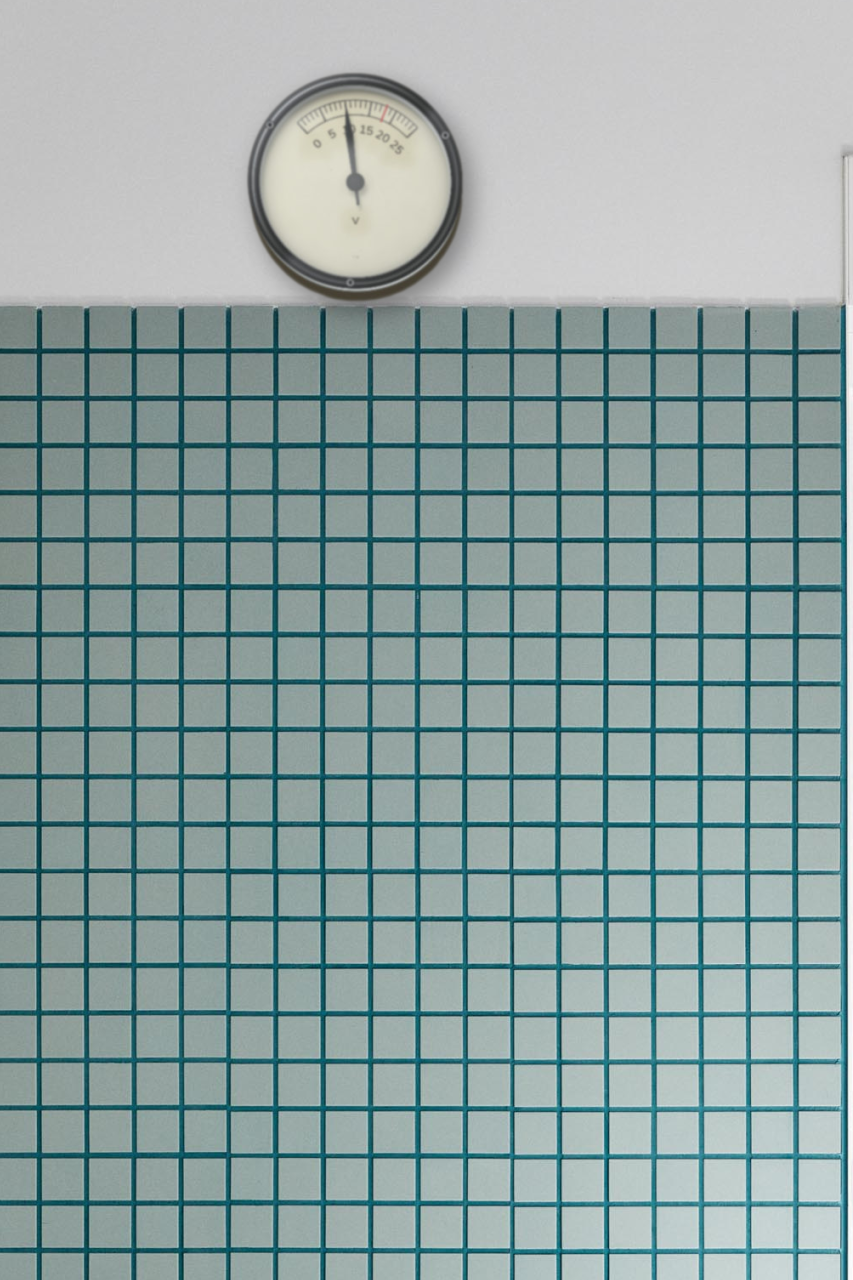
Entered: 10 V
